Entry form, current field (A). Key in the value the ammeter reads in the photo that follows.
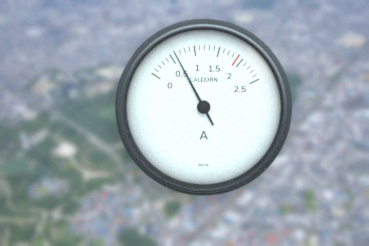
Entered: 0.6 A
